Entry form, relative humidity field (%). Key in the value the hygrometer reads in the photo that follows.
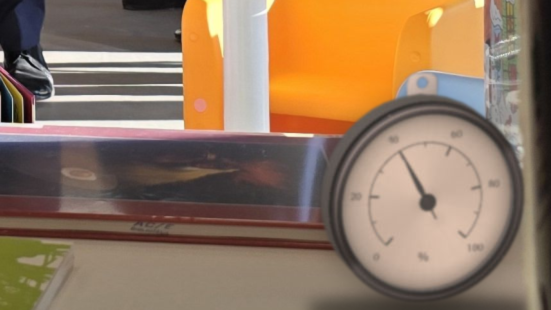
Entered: 40 %
